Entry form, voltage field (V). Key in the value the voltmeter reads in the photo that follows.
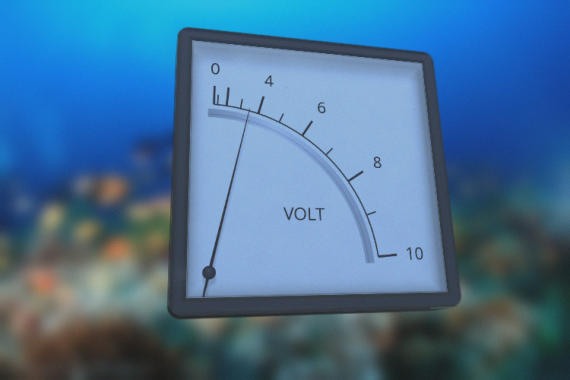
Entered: 3.5 V
